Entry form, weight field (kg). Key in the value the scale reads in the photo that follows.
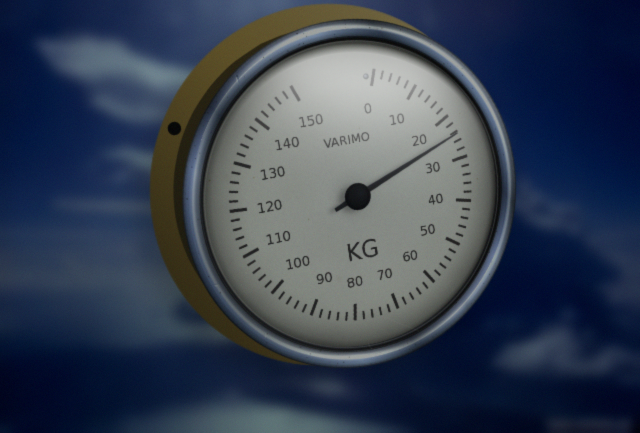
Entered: 24 kg
